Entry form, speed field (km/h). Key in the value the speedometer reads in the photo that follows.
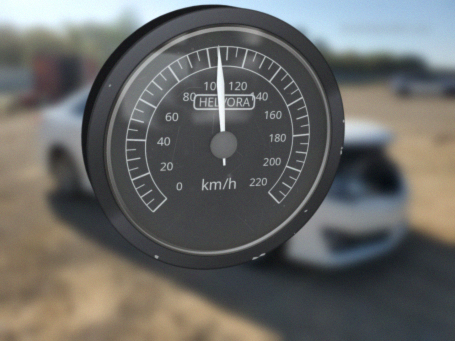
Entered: 105 km/h
